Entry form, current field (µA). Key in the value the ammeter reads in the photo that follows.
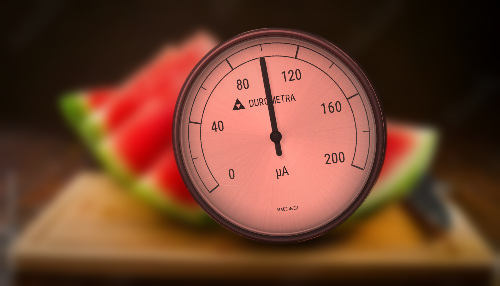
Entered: 100 µA
